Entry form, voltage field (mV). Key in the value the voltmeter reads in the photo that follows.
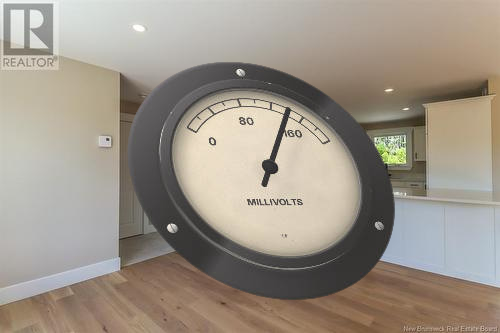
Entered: 140 mV
